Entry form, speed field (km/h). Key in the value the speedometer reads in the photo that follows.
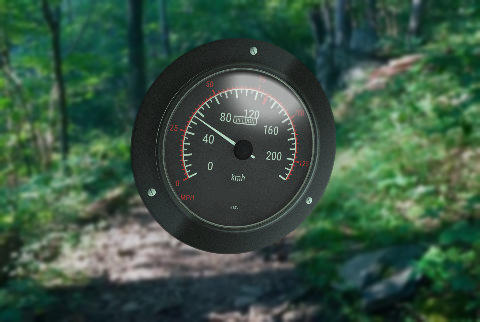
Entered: 55 km/h
